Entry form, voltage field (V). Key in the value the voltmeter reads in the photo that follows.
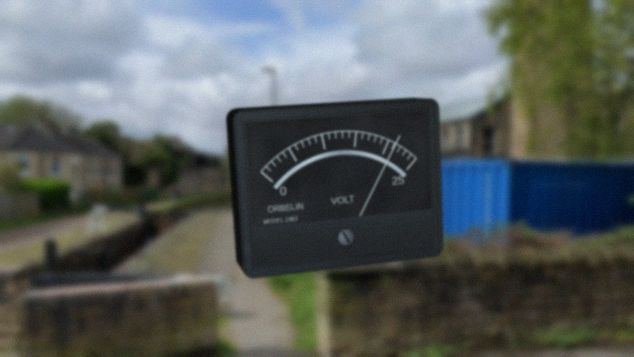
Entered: 21 V
